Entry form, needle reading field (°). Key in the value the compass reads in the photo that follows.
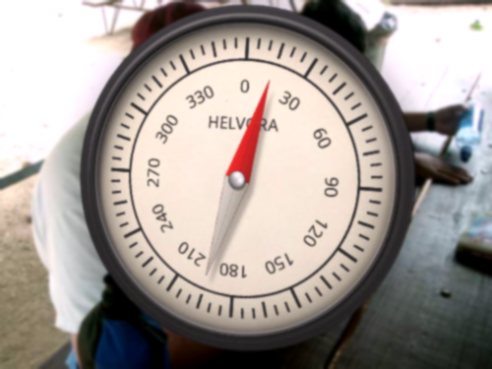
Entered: 15 °
